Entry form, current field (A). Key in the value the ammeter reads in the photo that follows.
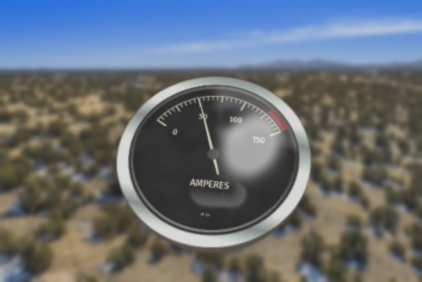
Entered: 50 A
